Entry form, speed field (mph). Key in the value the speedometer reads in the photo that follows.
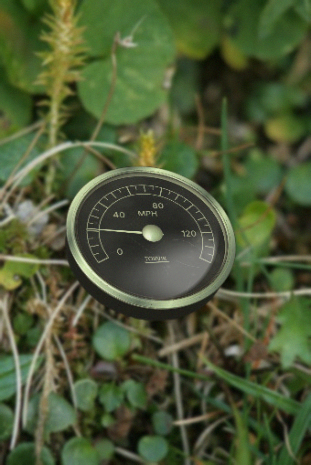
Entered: 20 mph
